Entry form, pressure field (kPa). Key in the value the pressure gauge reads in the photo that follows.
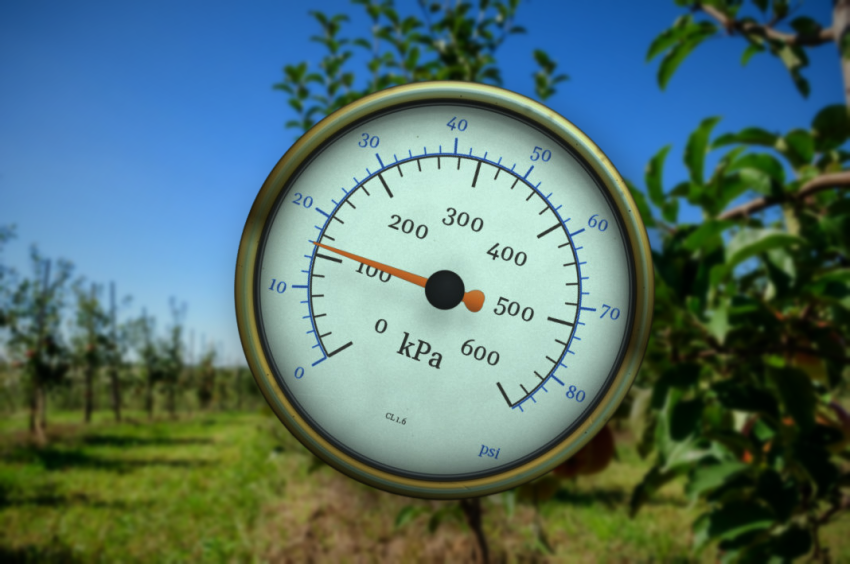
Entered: 110 kPa
